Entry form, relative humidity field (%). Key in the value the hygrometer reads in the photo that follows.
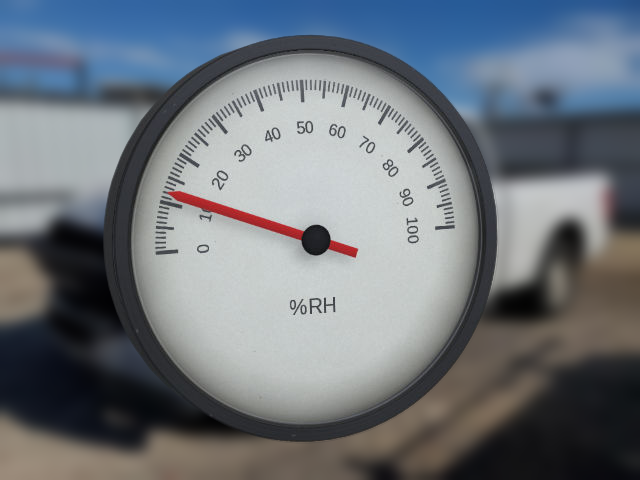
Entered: 12 %
